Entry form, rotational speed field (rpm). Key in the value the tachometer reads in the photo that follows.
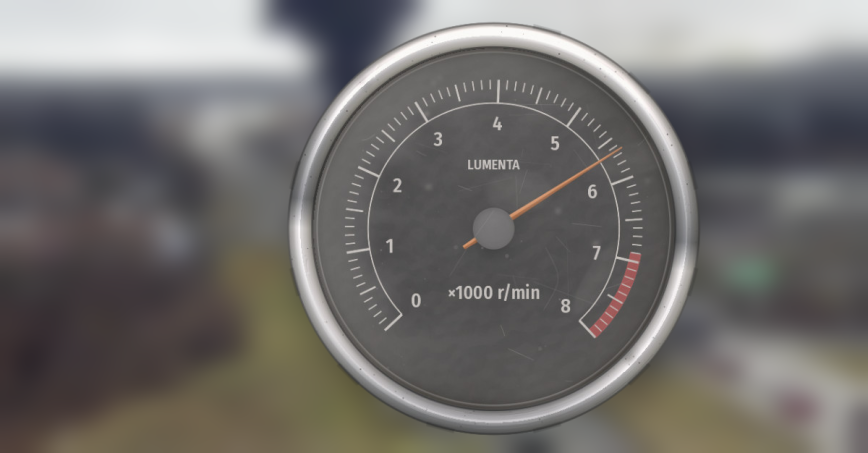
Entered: 5650 rpm
